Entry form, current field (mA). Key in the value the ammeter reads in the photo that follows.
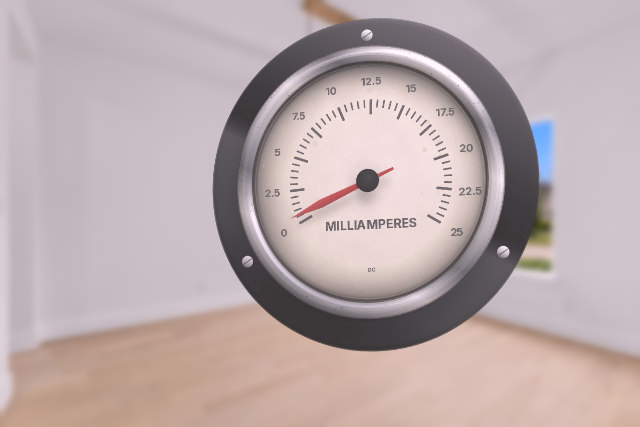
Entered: 0.5 mA
